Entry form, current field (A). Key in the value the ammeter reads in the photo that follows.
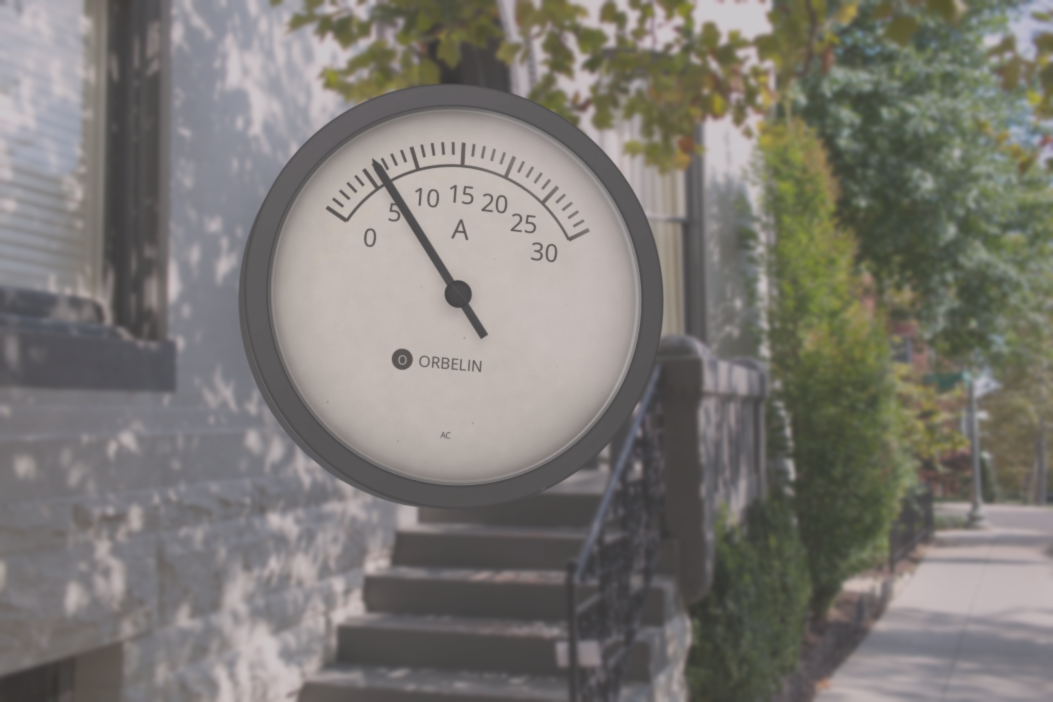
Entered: 6 A
